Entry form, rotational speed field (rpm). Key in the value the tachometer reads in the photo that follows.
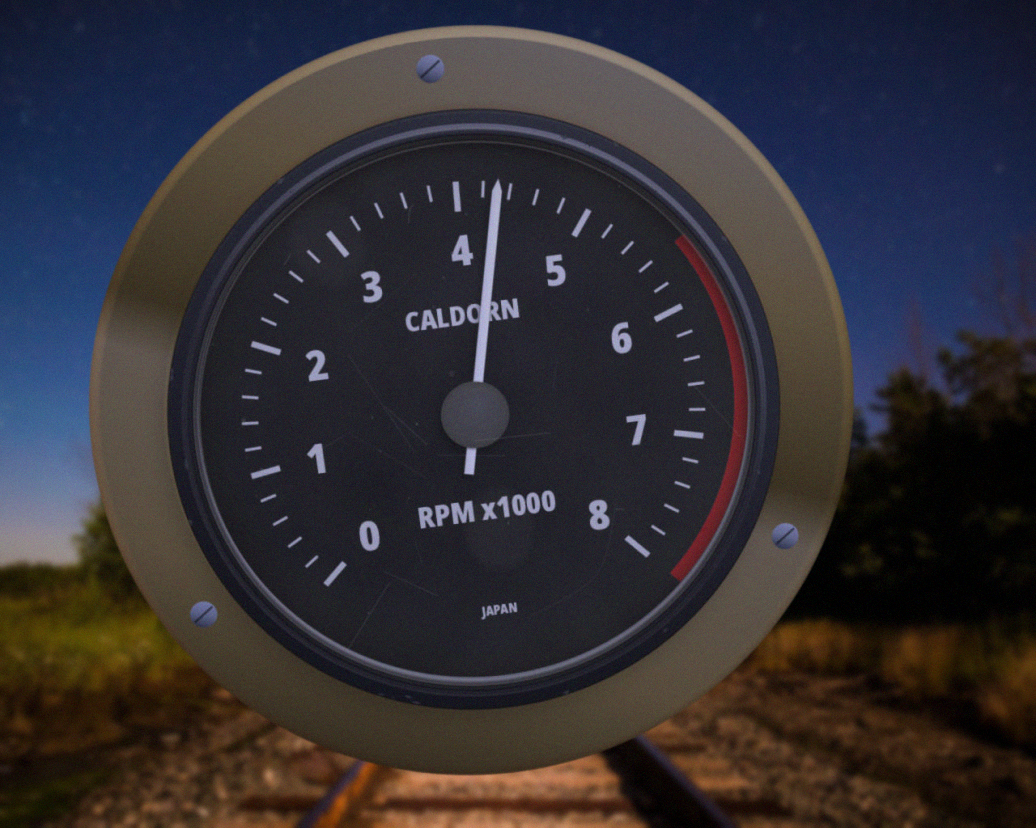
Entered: 4300 rpm
